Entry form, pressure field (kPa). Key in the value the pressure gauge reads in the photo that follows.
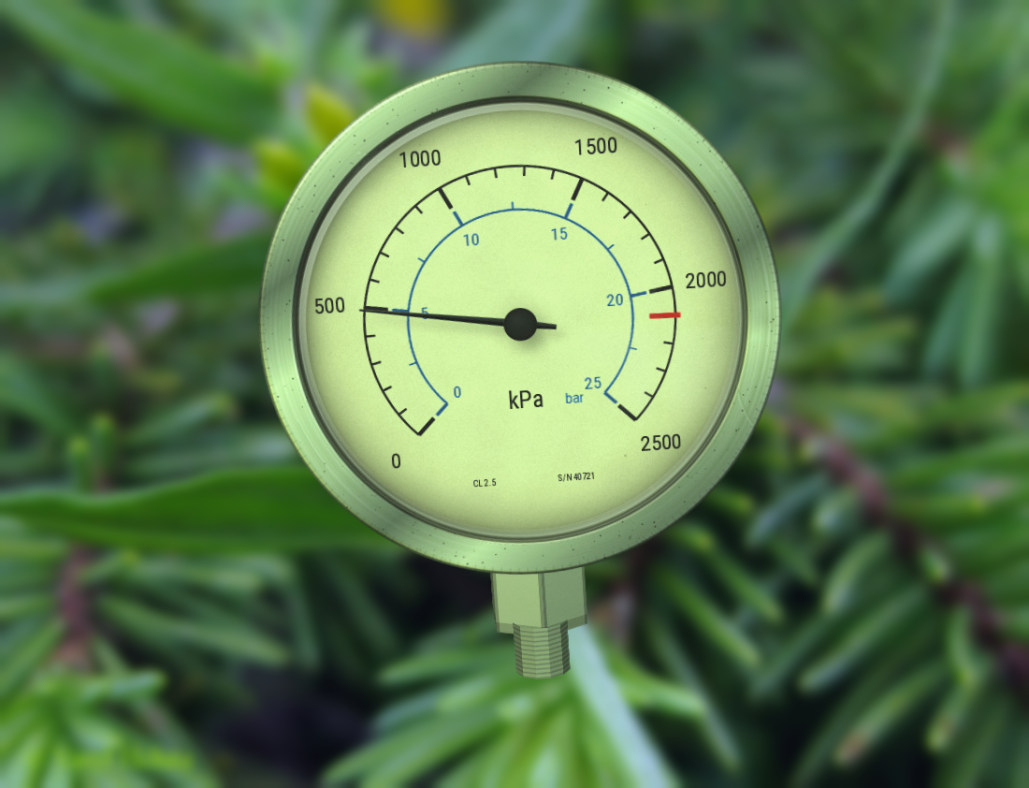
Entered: 500 kPa
